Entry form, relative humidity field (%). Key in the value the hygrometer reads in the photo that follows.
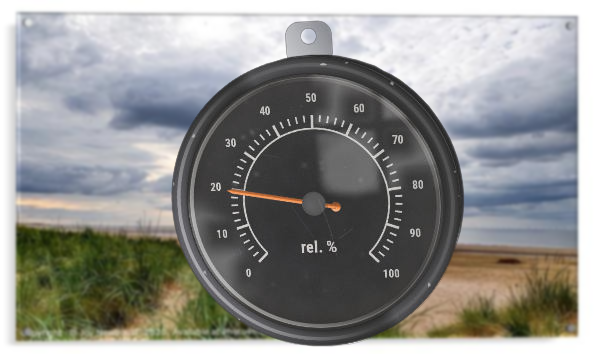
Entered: 20 %
